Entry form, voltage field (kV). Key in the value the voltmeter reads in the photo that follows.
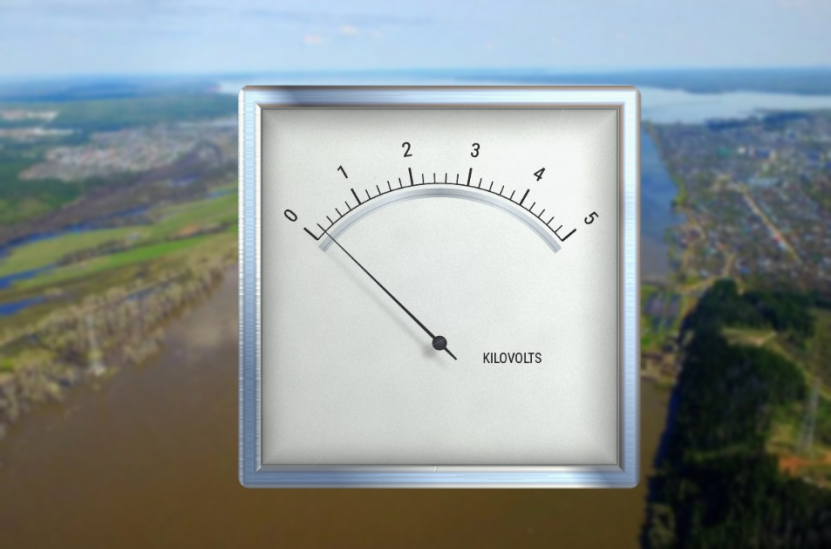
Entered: 0.2 kV
